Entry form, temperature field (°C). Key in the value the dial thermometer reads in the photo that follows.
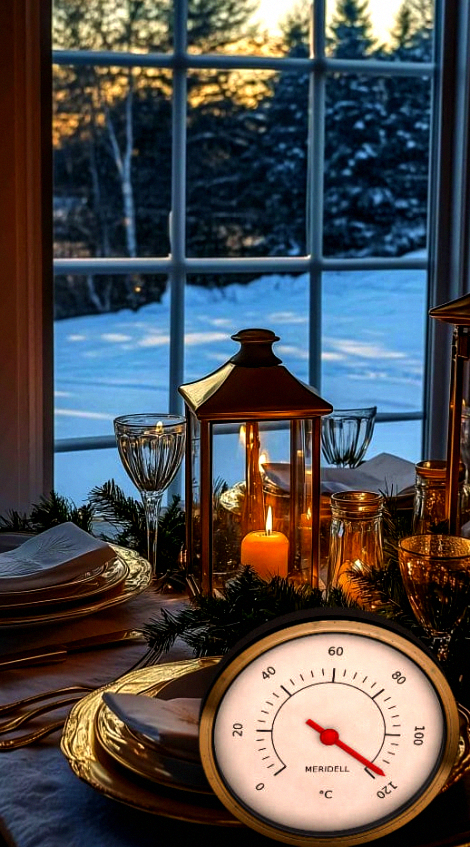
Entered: 116 °C
